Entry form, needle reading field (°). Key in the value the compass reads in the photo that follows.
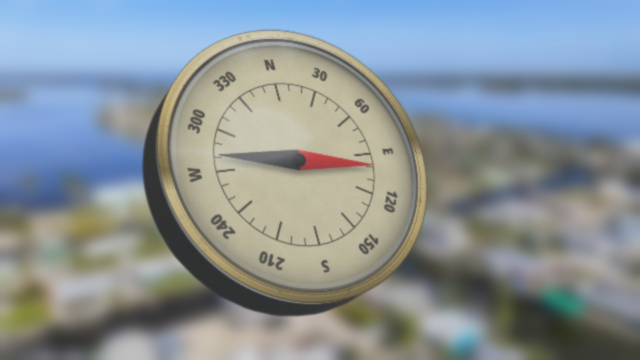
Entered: 100 °
